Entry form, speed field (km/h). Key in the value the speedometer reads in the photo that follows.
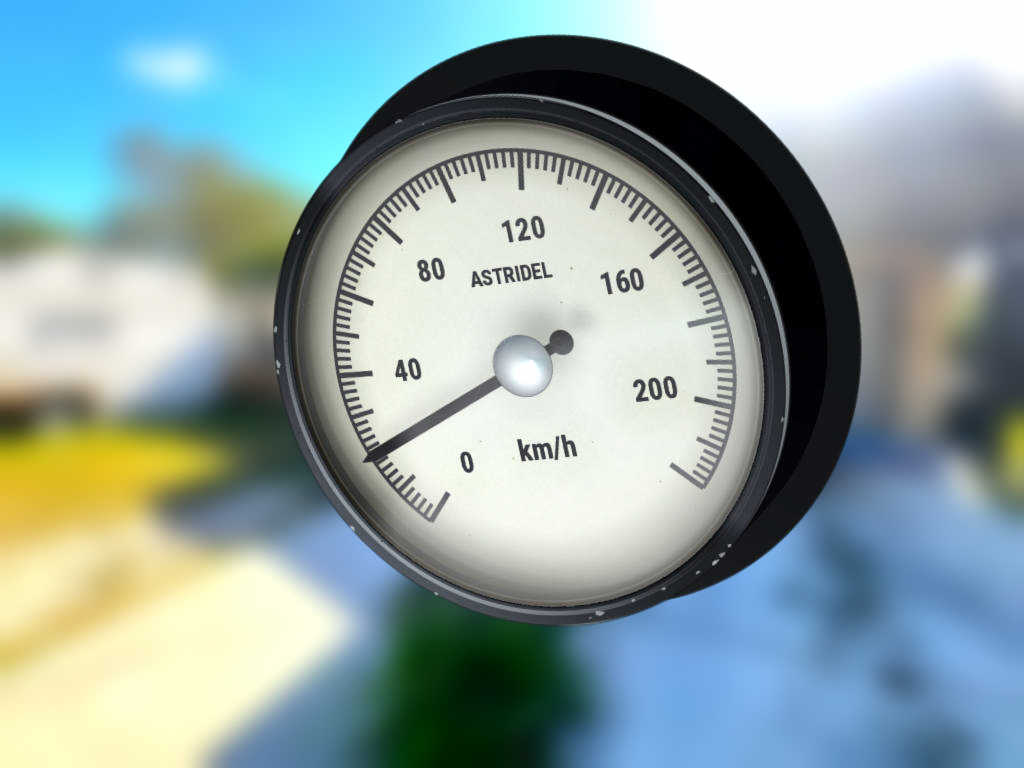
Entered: 20 km/h
